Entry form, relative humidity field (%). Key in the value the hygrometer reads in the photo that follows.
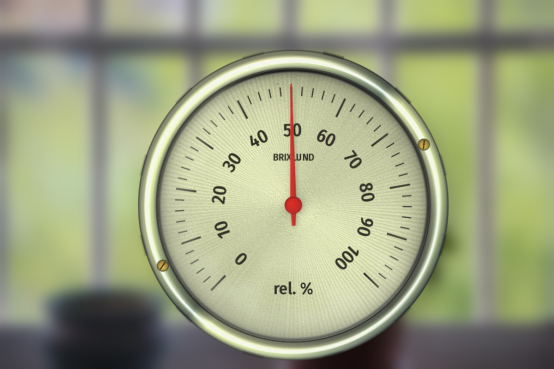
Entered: 50 %
